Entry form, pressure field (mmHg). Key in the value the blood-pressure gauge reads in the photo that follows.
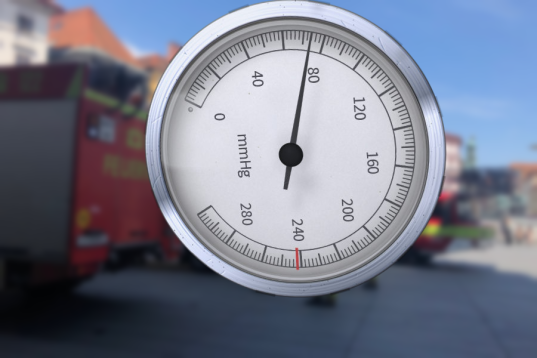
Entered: 74 mmHg
